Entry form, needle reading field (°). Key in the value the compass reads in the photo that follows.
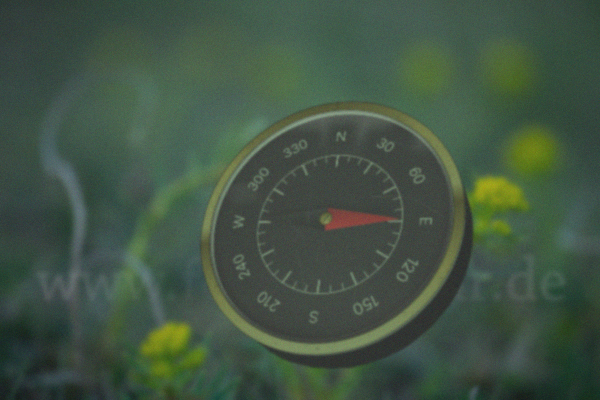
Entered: 90 °
